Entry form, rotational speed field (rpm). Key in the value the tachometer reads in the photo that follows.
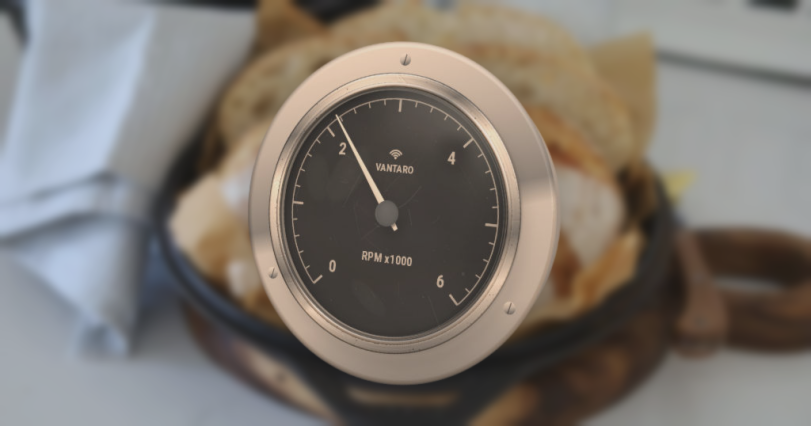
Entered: 2200 rpm
